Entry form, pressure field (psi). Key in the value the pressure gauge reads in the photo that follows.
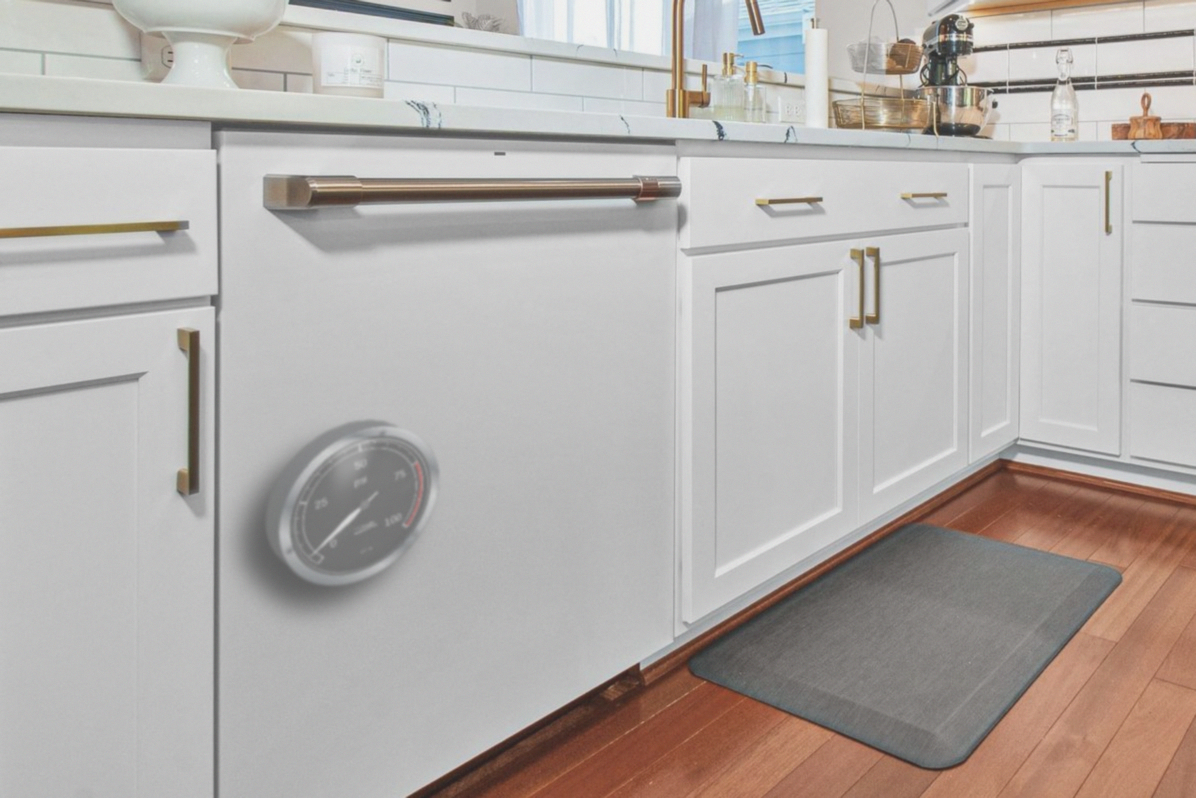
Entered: 5 psi
